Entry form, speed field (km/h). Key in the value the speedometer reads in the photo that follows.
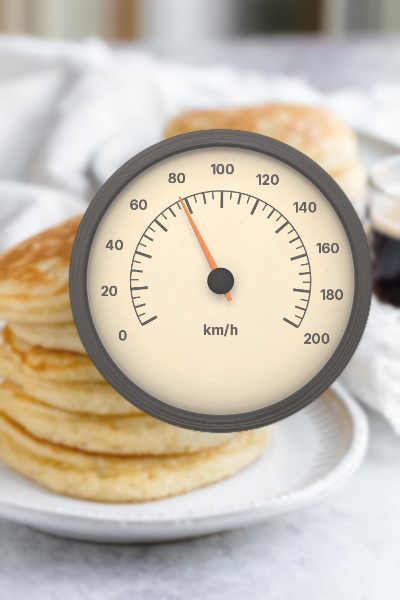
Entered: 77.5 km/h
